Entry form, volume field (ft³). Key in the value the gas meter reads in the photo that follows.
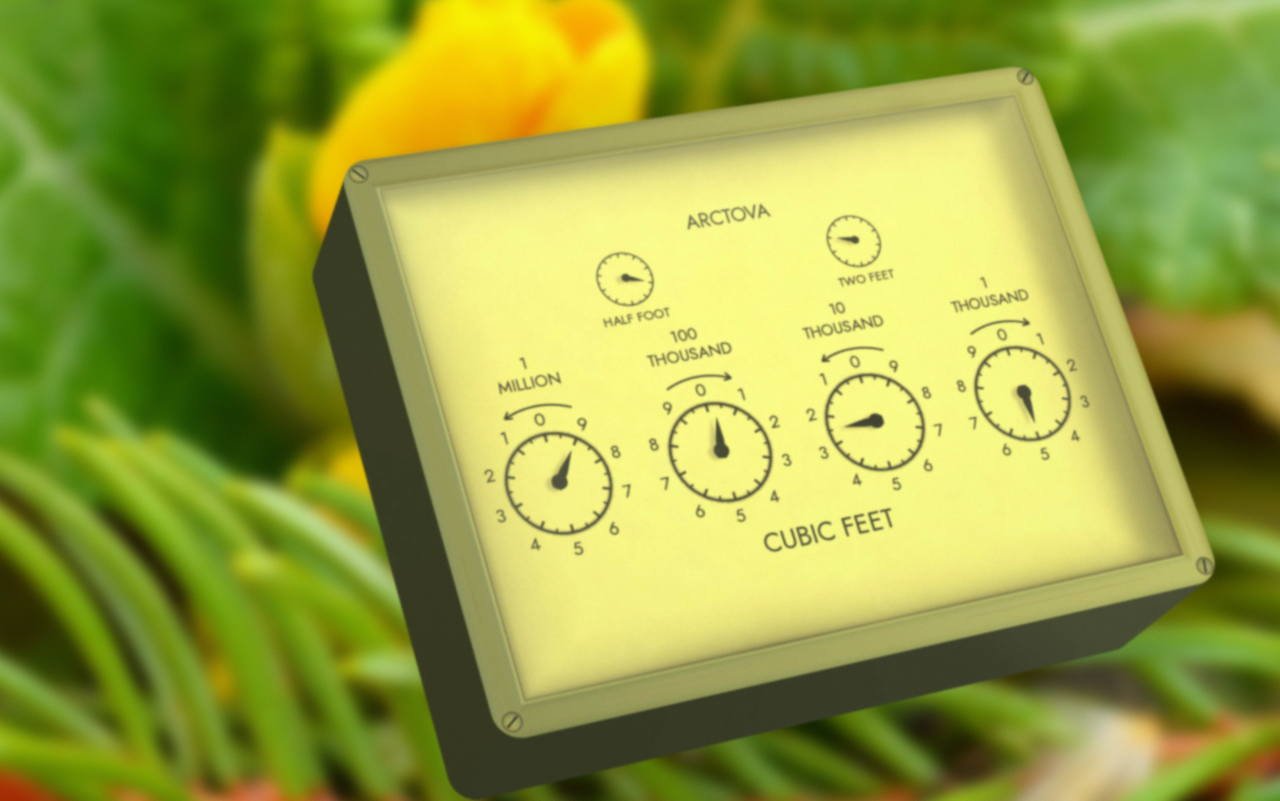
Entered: 902500 ft³
